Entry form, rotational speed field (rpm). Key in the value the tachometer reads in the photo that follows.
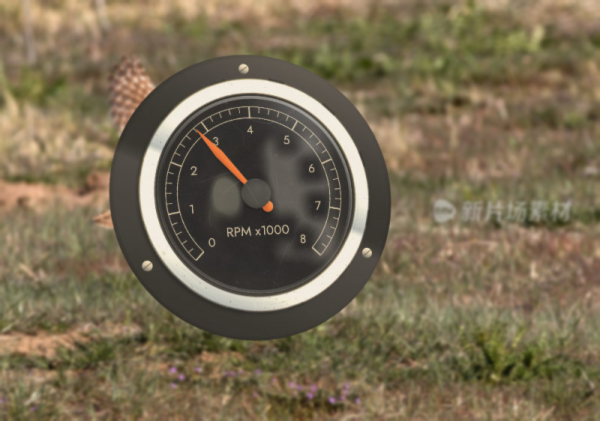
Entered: 2800 rpm
